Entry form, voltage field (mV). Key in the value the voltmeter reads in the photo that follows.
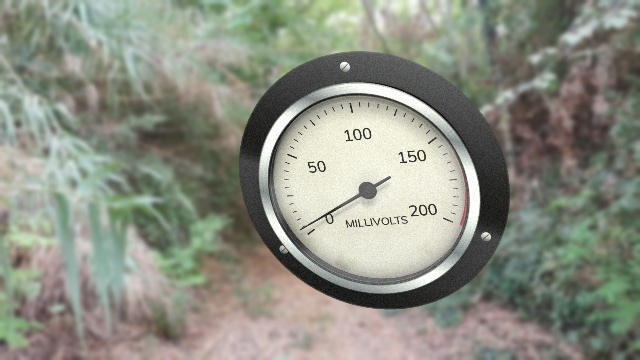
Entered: 5 mV
